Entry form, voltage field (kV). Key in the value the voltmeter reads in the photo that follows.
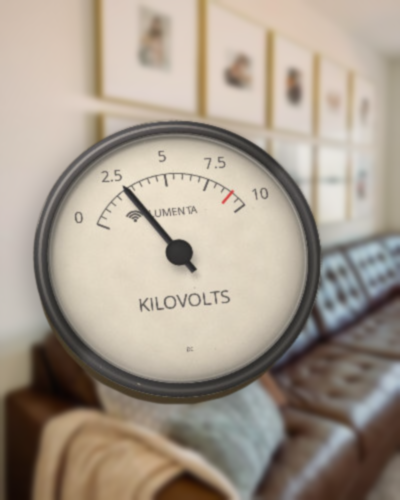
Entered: 2.5 kV
